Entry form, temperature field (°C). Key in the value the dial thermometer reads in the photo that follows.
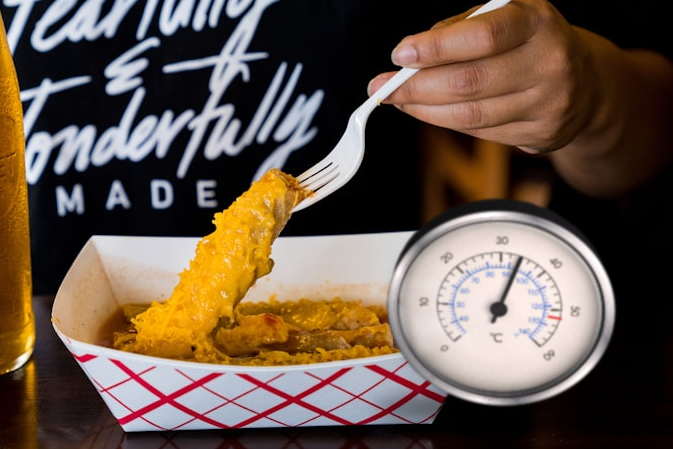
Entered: 34 °C
